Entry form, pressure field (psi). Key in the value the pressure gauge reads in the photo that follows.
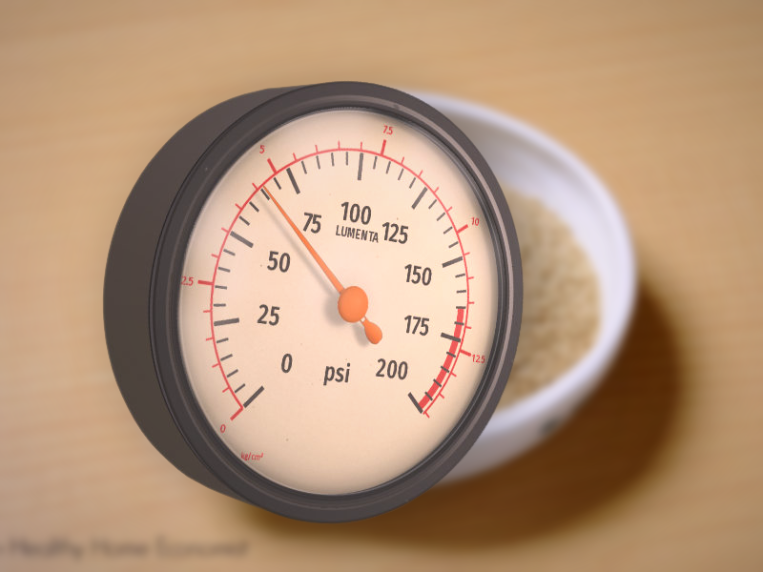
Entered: 65 psi
